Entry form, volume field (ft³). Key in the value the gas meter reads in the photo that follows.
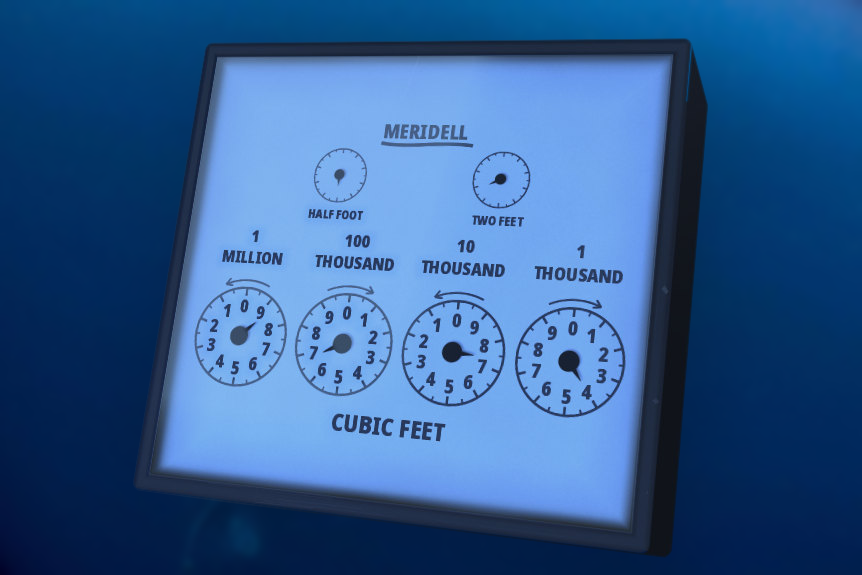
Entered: 867400 ft³
